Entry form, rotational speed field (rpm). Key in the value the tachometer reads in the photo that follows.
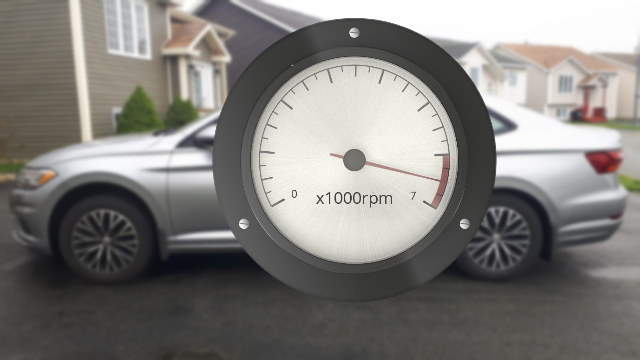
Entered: 6500 rpm
